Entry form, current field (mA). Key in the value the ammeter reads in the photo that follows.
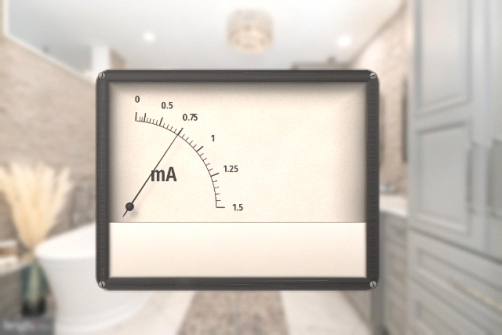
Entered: 0.75 mA
